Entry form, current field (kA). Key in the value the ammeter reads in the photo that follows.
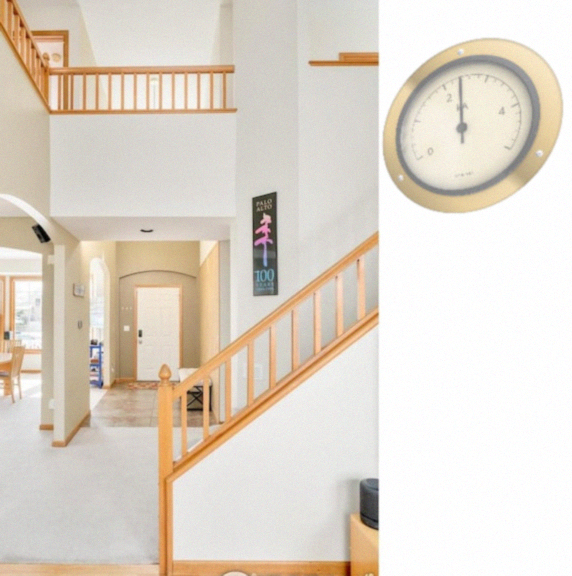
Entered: 2.4 kA
